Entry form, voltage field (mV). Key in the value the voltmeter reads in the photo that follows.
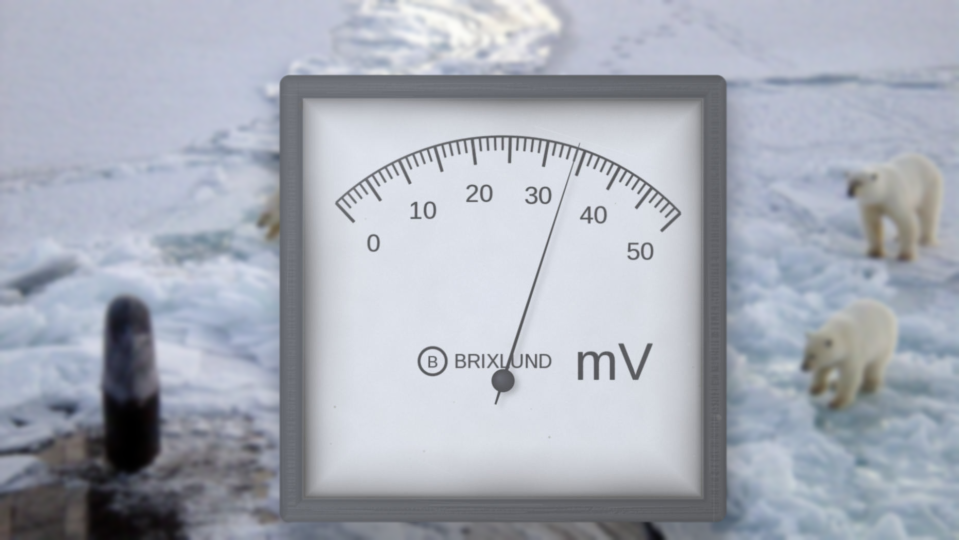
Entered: 34 mV
